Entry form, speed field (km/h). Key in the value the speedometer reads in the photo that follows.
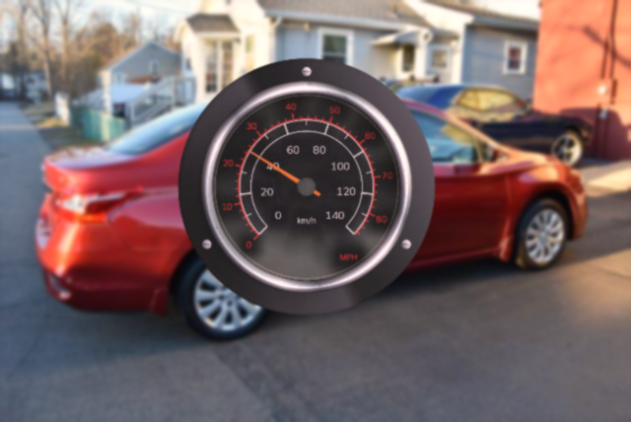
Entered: 40 km/h
